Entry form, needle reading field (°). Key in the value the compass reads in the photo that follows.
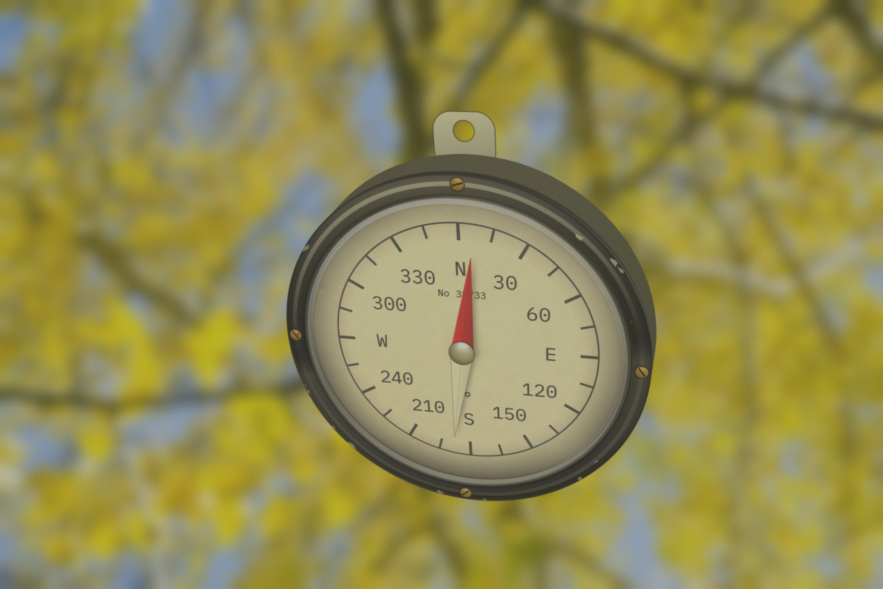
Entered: 7.5 °
